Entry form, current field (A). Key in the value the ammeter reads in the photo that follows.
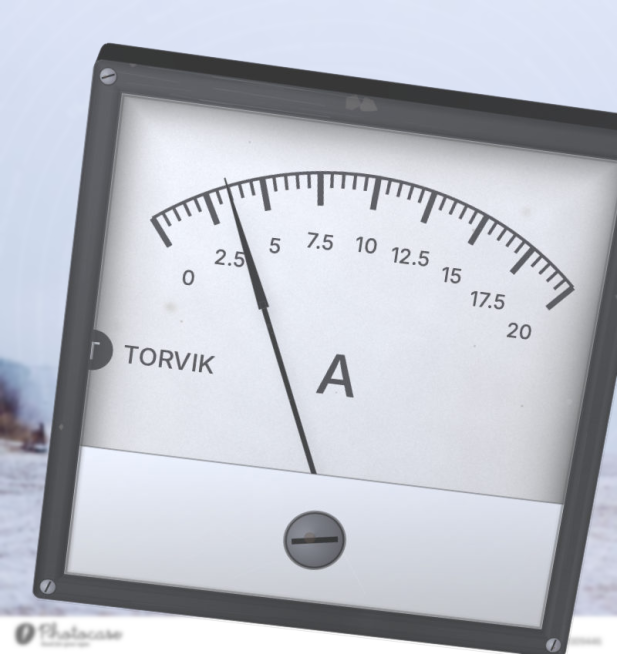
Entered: 3.5 A
